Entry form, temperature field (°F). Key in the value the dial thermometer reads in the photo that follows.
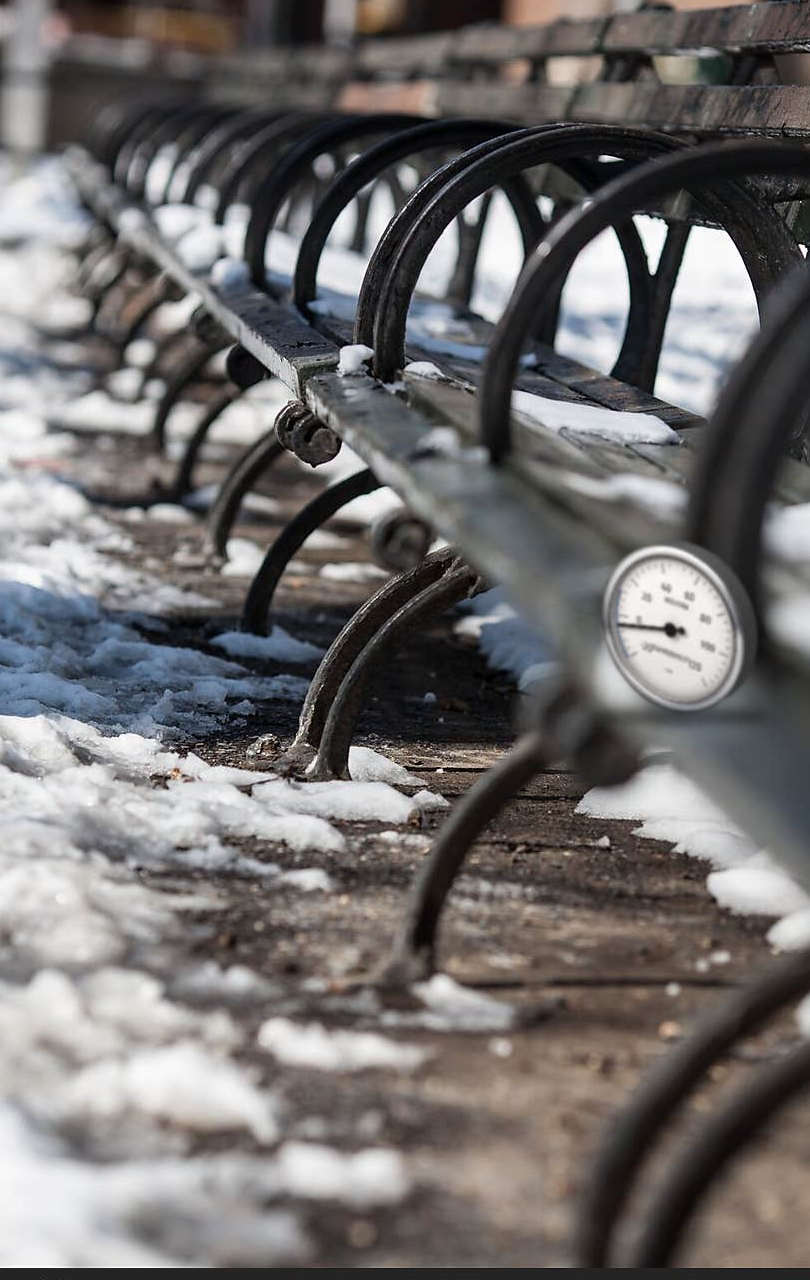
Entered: -4 °F
